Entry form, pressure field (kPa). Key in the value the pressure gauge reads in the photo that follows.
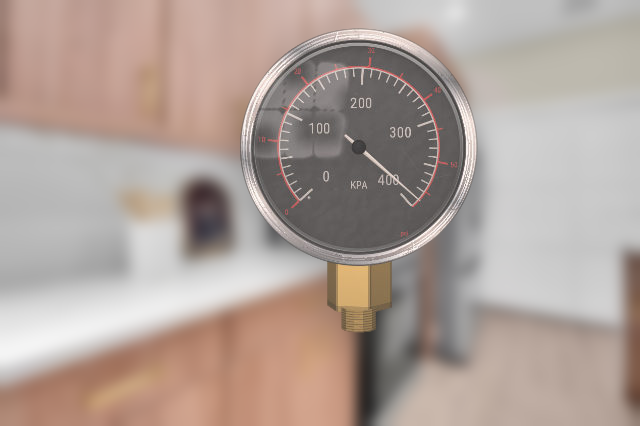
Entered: 390 kPa
